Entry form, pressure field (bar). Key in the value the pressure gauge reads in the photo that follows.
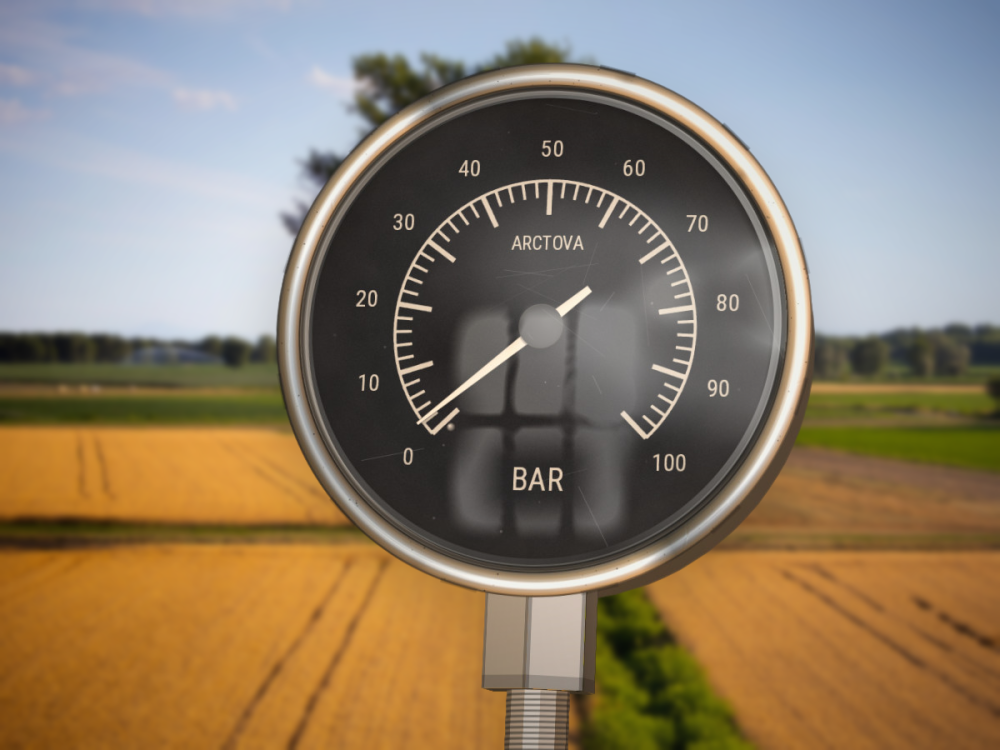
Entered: 2 bar
